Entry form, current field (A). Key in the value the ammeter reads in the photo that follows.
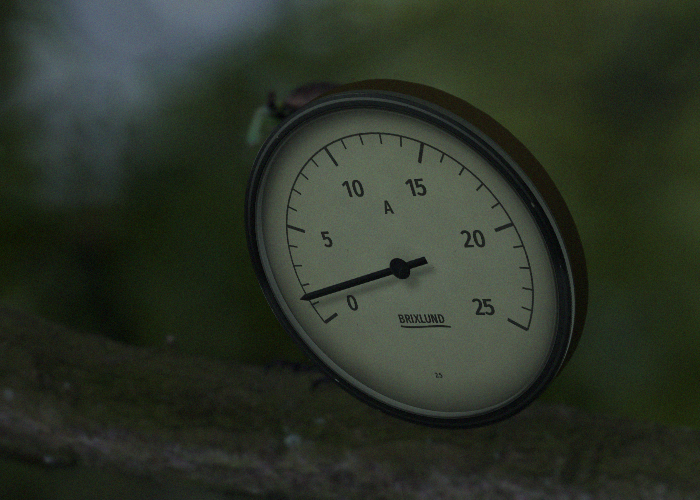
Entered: 1.5 A
